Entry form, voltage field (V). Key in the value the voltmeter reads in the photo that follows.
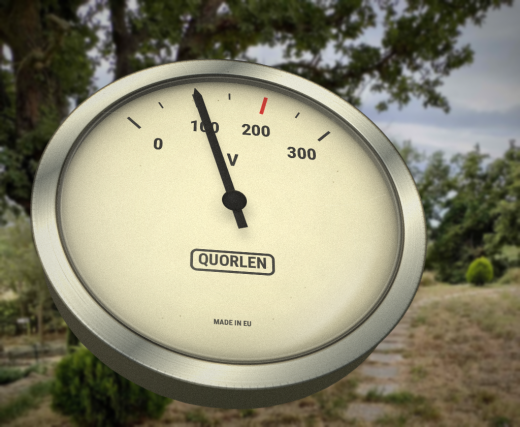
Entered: 100 V
